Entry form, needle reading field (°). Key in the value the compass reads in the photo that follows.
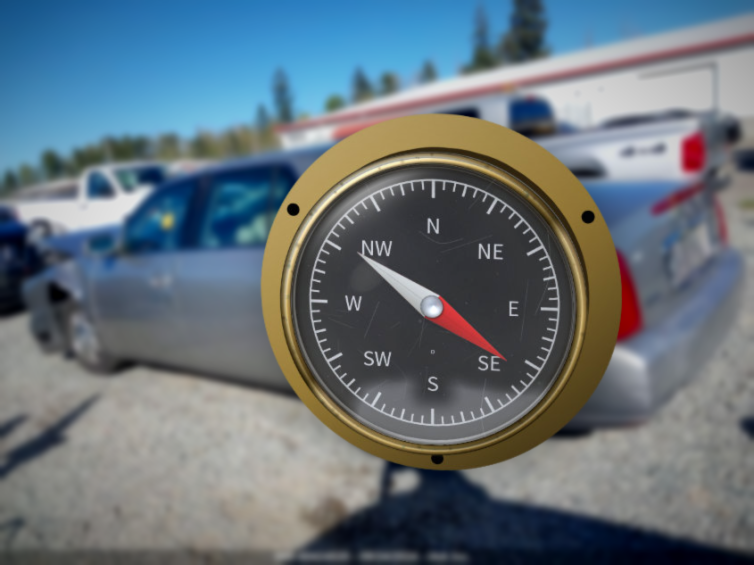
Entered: 125 °
